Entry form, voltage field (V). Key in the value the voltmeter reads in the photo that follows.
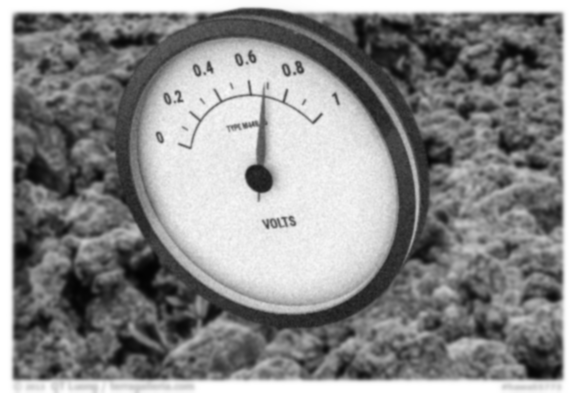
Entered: 0.7 V
